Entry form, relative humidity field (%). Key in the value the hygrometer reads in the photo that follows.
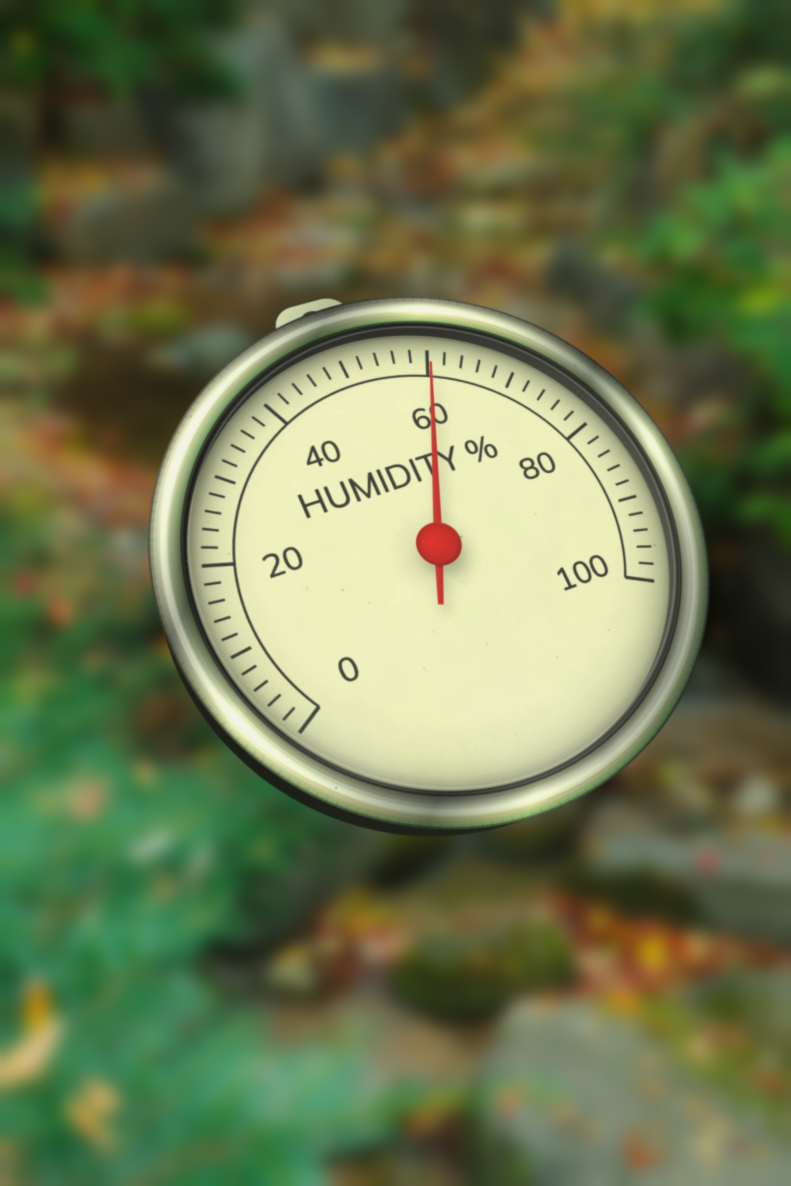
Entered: 60 %
